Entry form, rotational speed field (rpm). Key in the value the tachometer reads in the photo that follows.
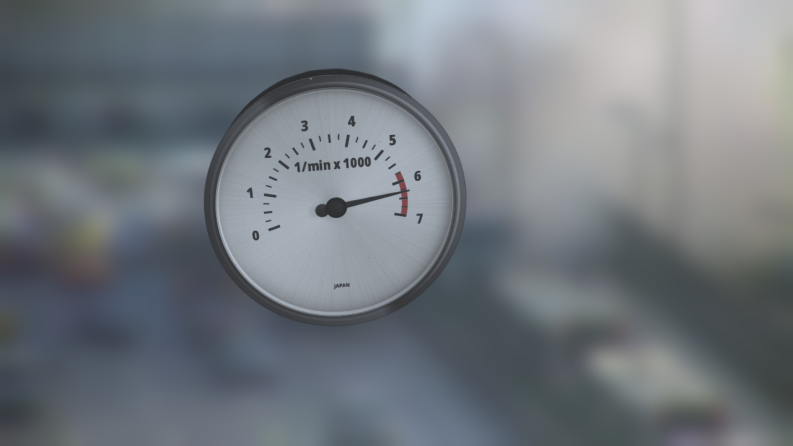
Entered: 6250 rpm
